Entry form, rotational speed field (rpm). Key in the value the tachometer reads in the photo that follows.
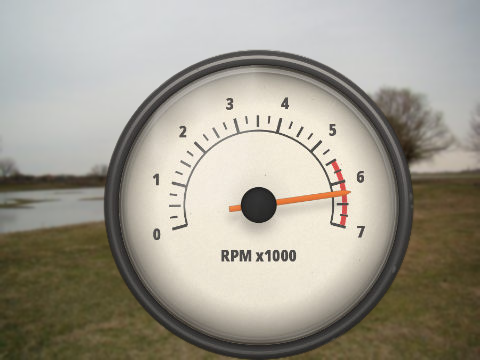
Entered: 6250 rpm
